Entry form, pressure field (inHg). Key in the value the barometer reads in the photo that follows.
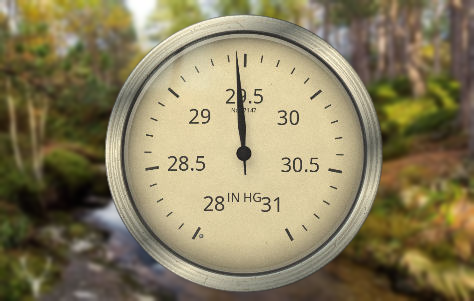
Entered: 29.45 inHg
